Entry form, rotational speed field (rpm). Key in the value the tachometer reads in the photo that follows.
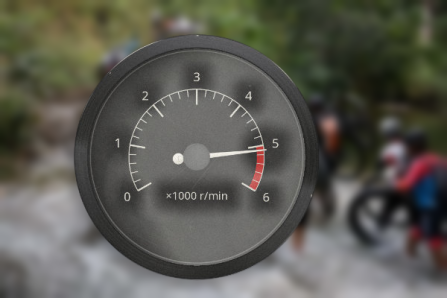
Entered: 5100 rpm
